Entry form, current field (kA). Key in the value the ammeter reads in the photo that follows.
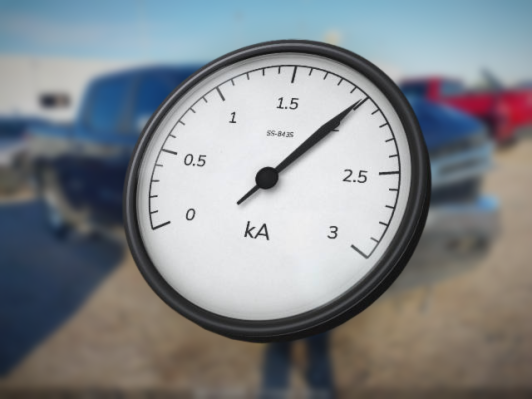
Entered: 2 kA
